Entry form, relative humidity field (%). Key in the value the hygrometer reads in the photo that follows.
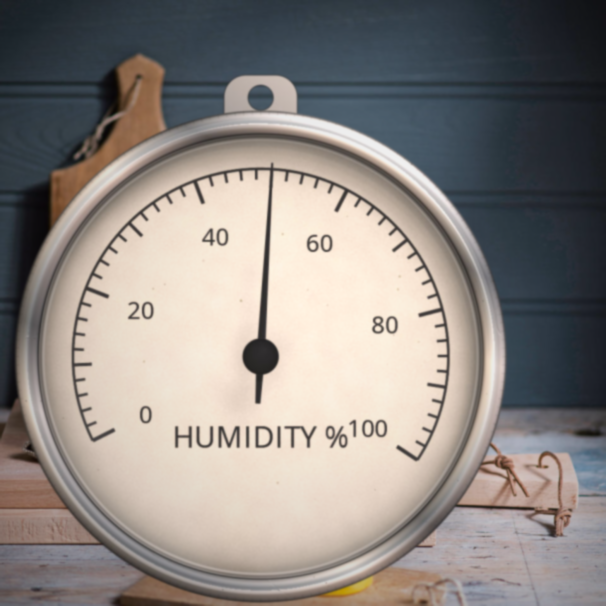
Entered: 50 %
